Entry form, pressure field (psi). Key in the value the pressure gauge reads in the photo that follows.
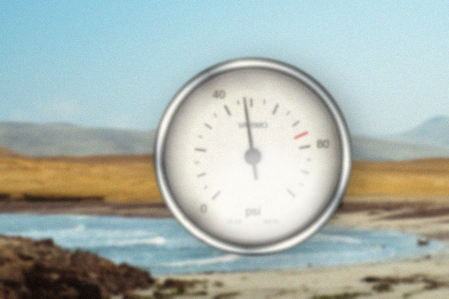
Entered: 47.5 psi
